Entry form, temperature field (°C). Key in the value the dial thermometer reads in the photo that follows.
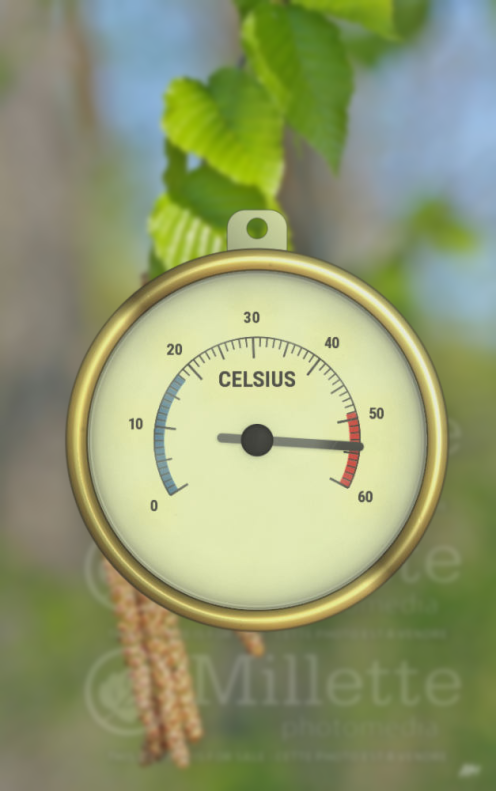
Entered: 54 °C
